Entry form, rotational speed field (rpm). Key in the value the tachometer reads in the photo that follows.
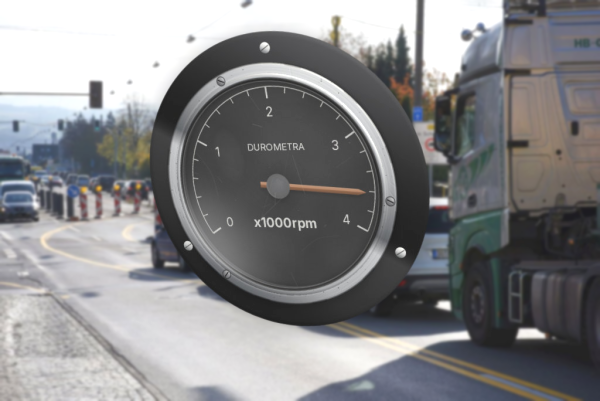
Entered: 3600 rpm
